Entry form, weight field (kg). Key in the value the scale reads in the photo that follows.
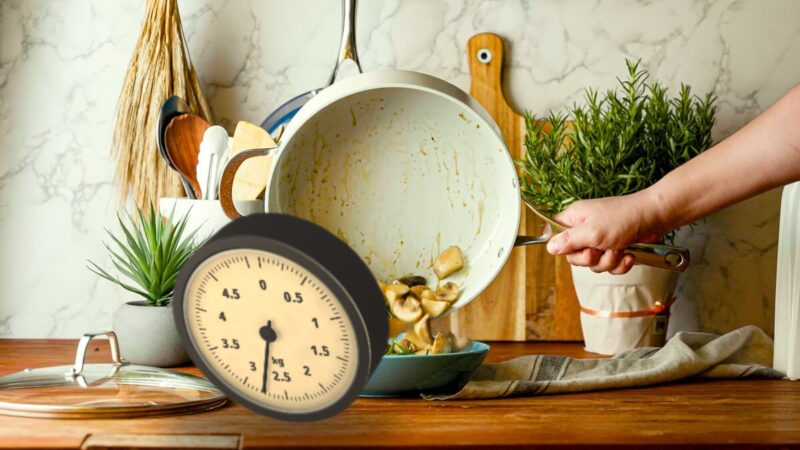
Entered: 2.75 kg
